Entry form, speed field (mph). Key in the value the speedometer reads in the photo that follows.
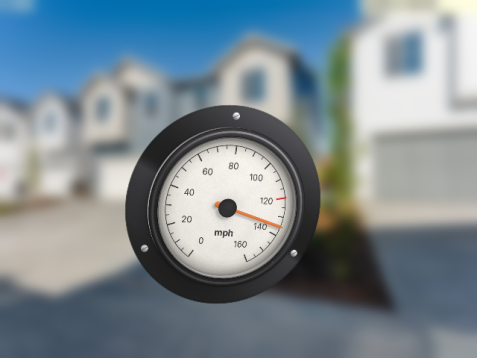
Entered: 135 mph
